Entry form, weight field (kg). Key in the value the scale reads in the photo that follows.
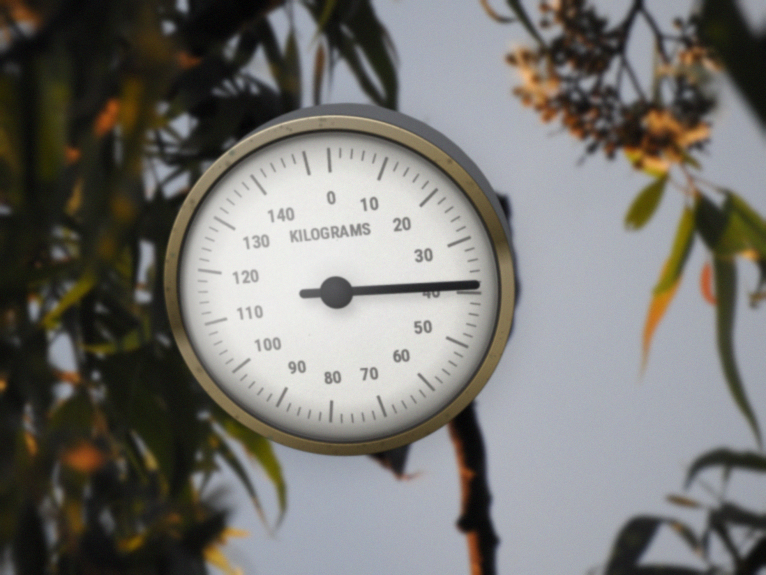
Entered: 38 kg
